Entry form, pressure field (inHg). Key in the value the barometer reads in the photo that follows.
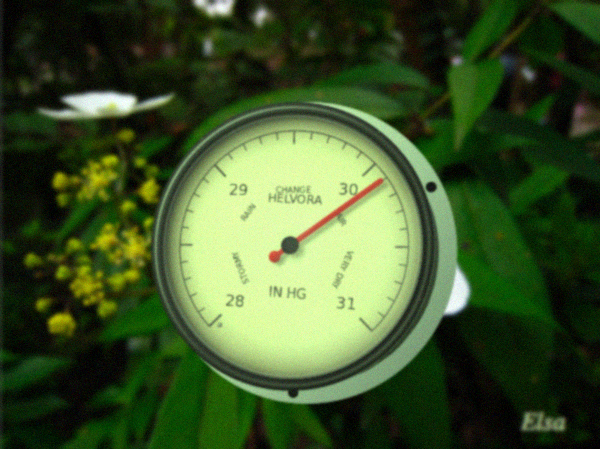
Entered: 30.1 inHg
